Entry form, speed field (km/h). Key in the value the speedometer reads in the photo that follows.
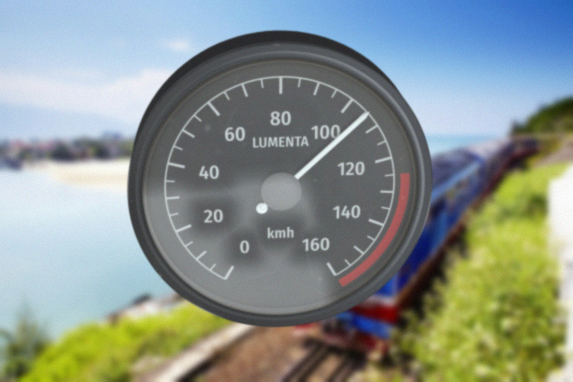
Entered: 105 km/h
